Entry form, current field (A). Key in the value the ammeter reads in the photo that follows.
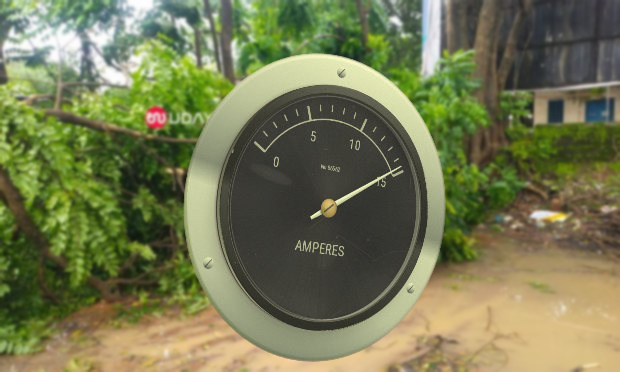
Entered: 14.5 A
